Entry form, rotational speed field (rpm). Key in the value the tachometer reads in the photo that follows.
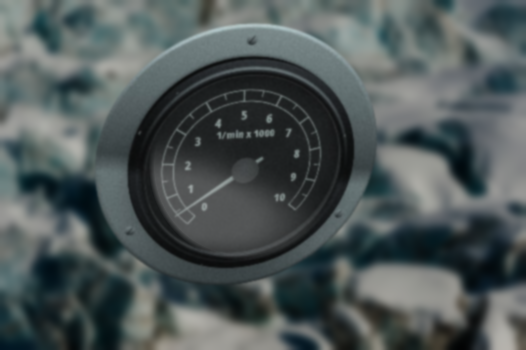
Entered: 500 rpm
